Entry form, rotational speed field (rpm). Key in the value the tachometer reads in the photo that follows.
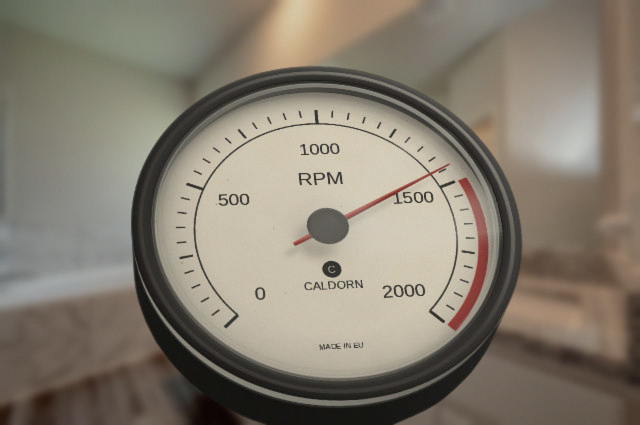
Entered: 1450 rpm
